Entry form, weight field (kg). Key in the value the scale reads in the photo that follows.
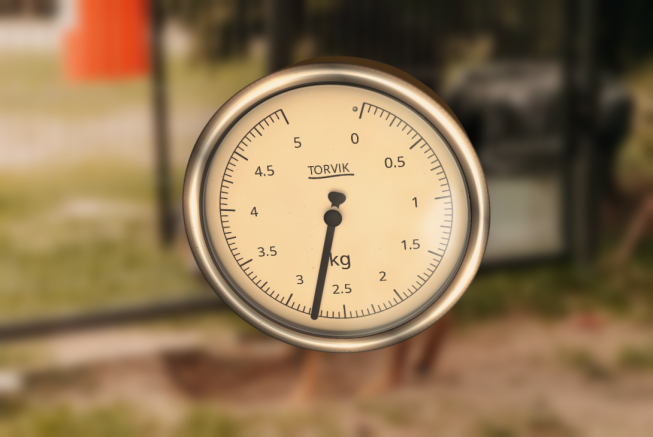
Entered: 2.75 kg
